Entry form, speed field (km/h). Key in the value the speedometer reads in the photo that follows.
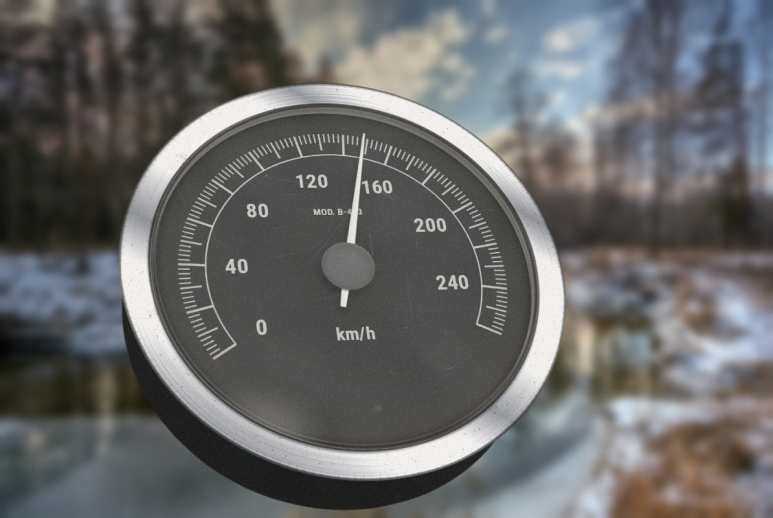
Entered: 148 km/h
